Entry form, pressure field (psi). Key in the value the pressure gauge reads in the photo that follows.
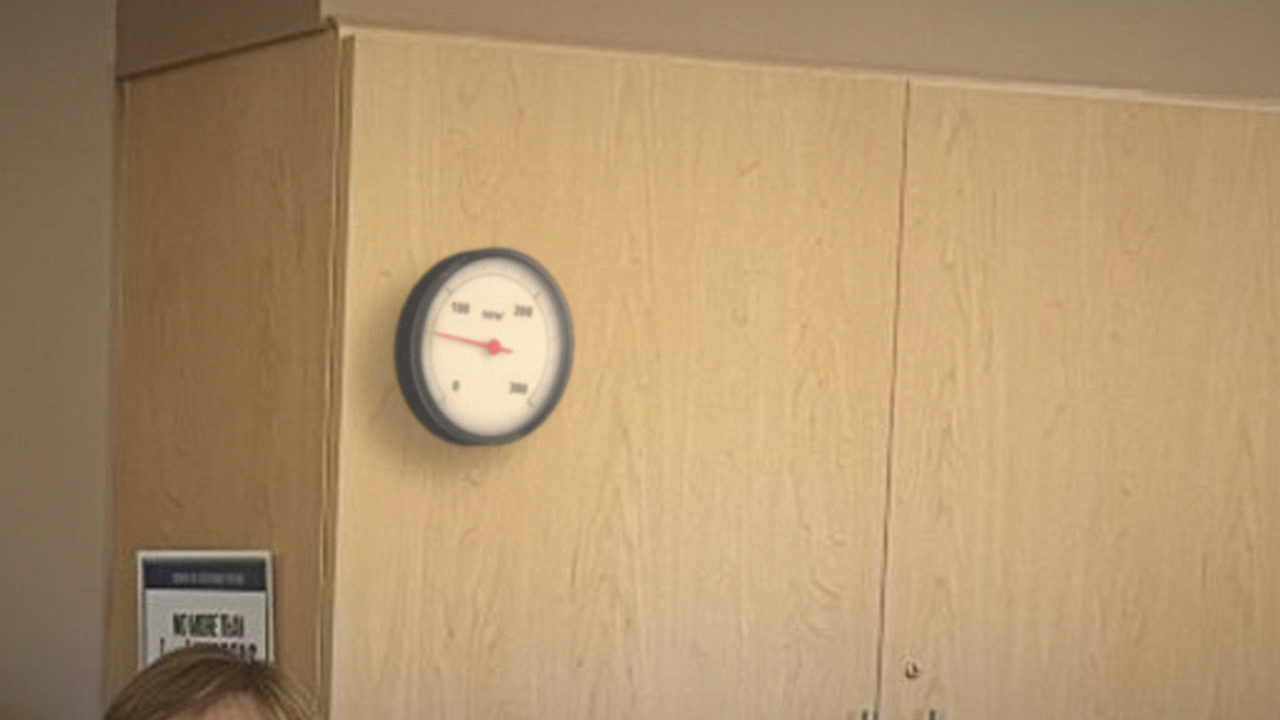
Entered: 60 psi
